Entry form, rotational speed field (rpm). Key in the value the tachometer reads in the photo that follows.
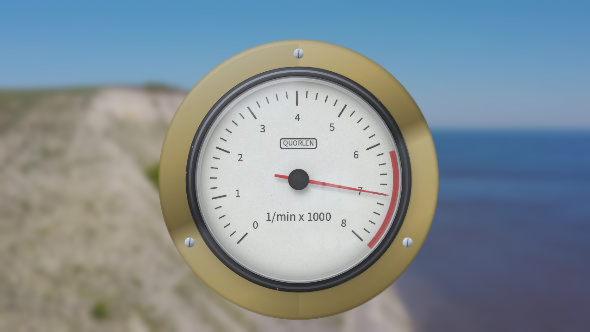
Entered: 7000 rpm
